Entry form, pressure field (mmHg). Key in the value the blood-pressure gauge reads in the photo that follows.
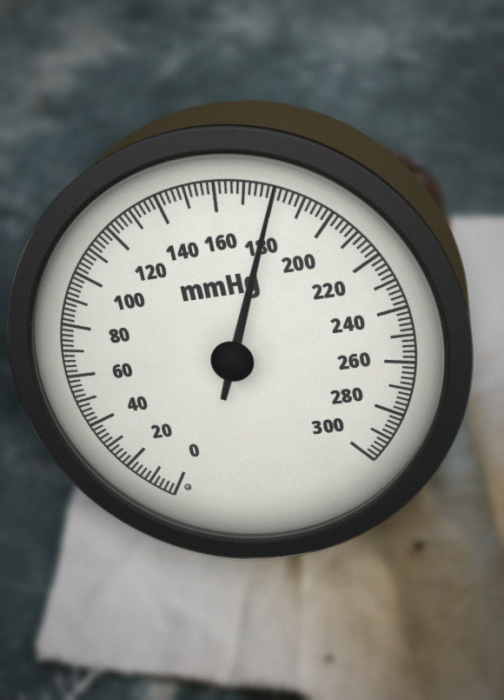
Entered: 180 mmHg
